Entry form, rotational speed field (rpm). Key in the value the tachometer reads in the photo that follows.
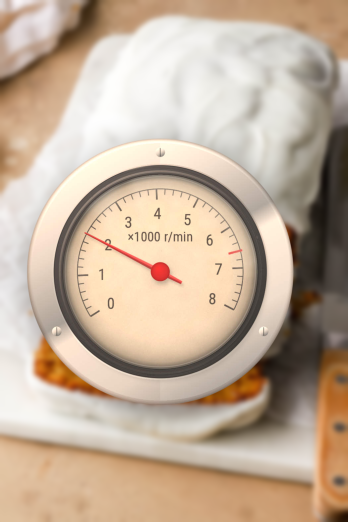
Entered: 2000 rpm
